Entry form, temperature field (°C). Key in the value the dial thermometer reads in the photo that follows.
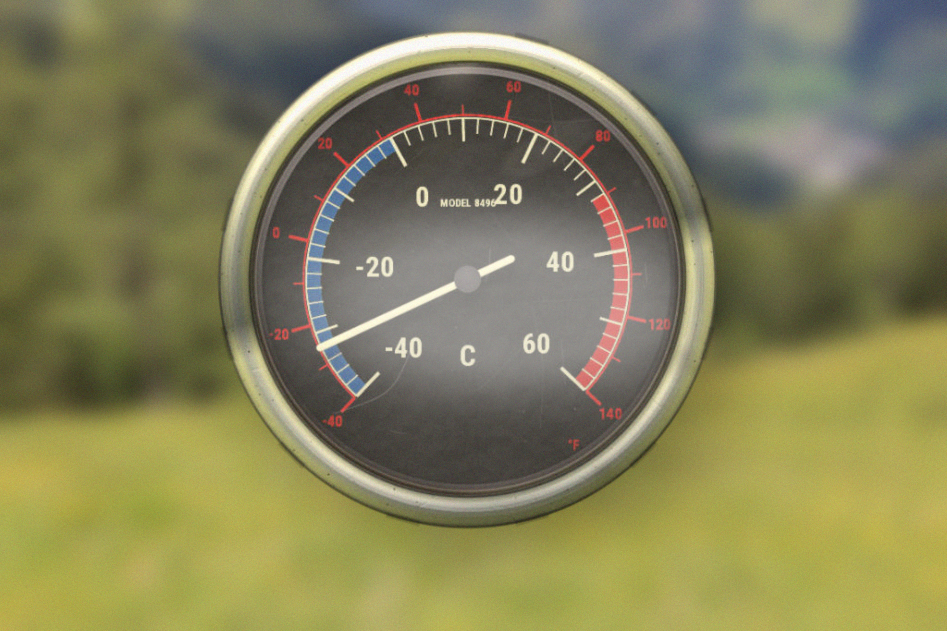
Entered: -32 °C
